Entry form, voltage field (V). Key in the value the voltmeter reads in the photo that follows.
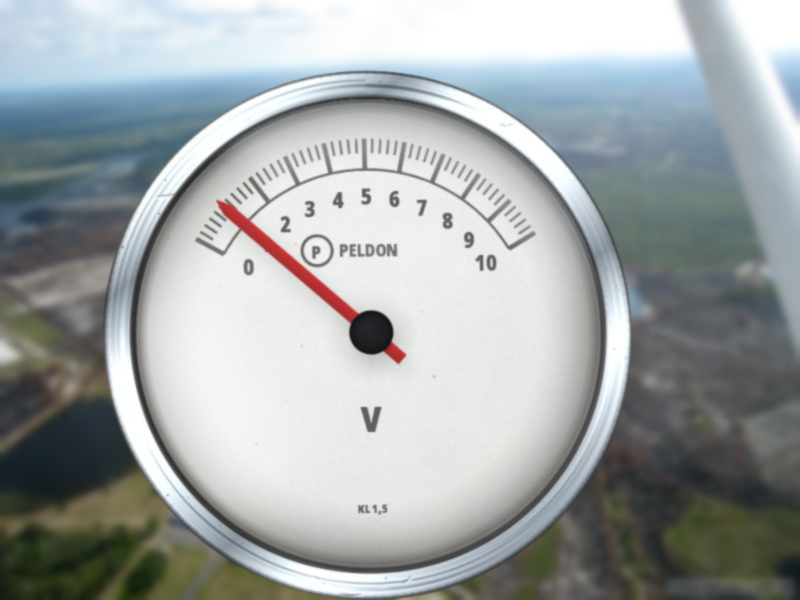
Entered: 1 V
